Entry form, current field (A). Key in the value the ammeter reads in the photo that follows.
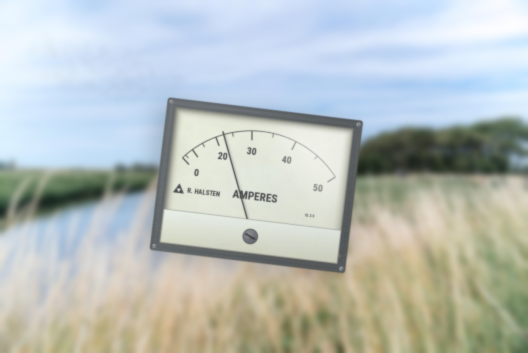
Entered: 22.5 A
